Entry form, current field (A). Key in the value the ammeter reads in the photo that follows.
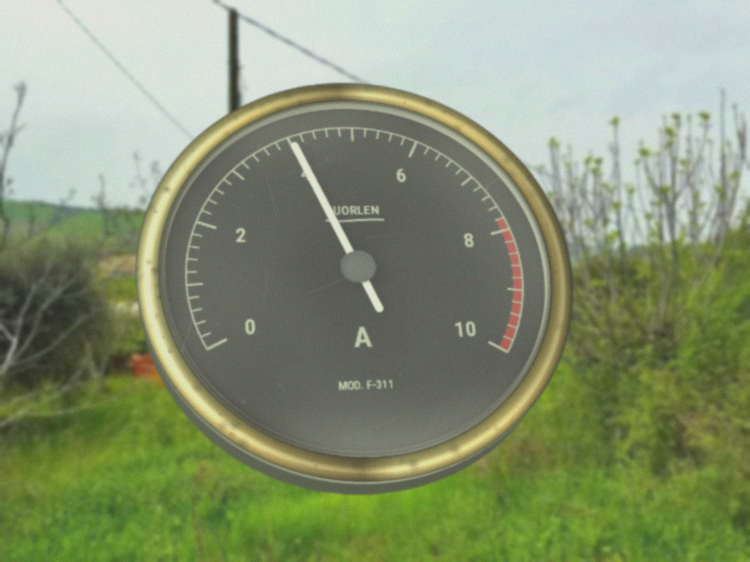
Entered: 4 A
